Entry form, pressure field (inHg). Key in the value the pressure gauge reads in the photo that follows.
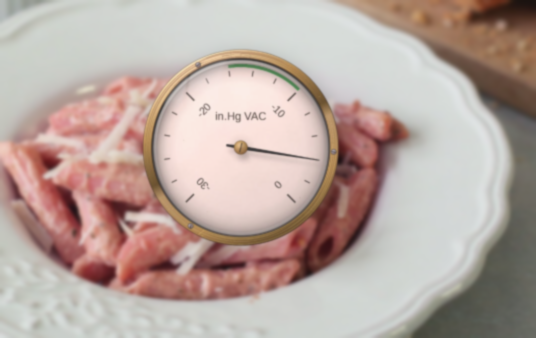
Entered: -4 inHg
